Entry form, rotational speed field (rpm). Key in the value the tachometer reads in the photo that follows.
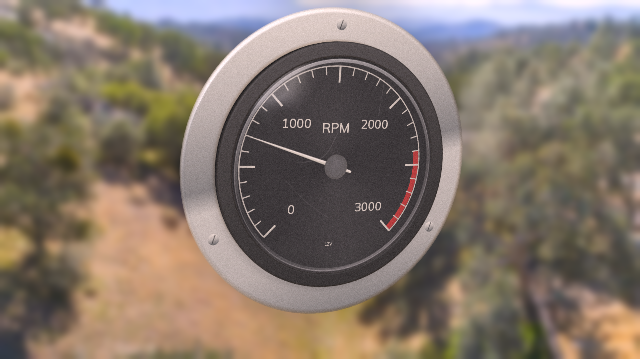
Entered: 700 rpm
